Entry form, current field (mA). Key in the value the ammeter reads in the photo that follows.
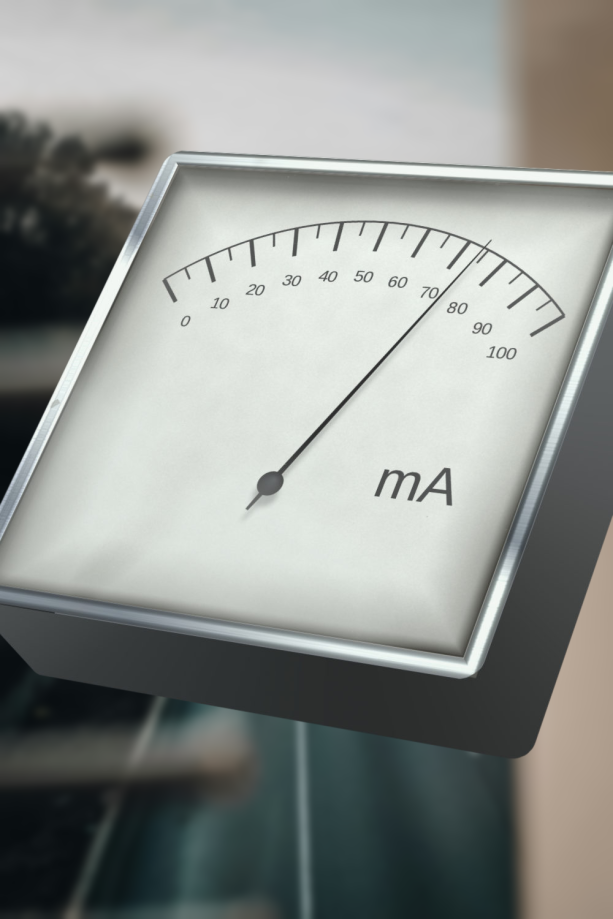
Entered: 75 mA
